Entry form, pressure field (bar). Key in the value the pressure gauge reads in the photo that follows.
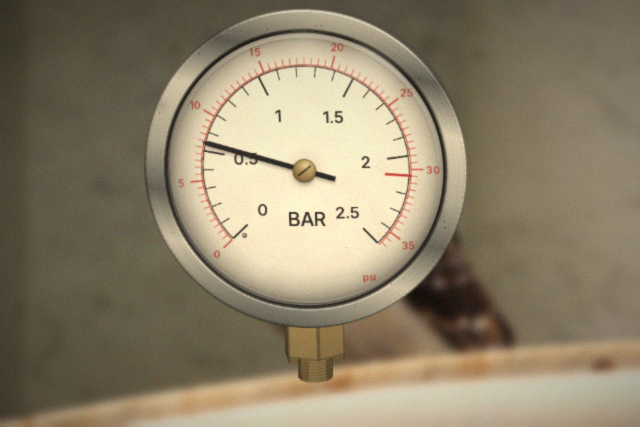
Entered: 0.55 bar
